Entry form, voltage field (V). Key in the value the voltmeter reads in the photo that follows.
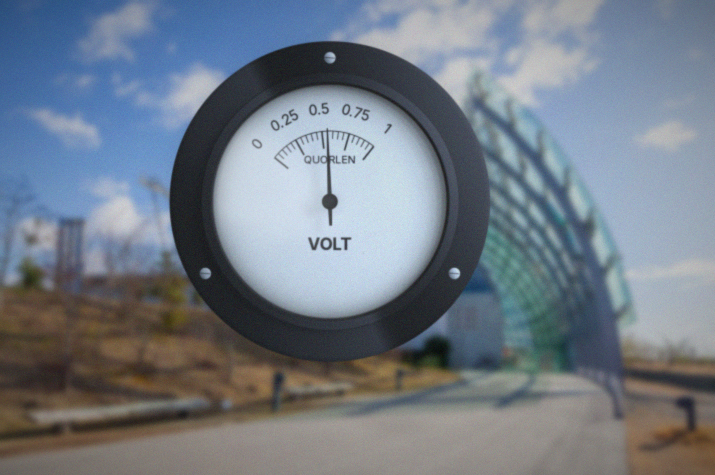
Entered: 0.55 V
